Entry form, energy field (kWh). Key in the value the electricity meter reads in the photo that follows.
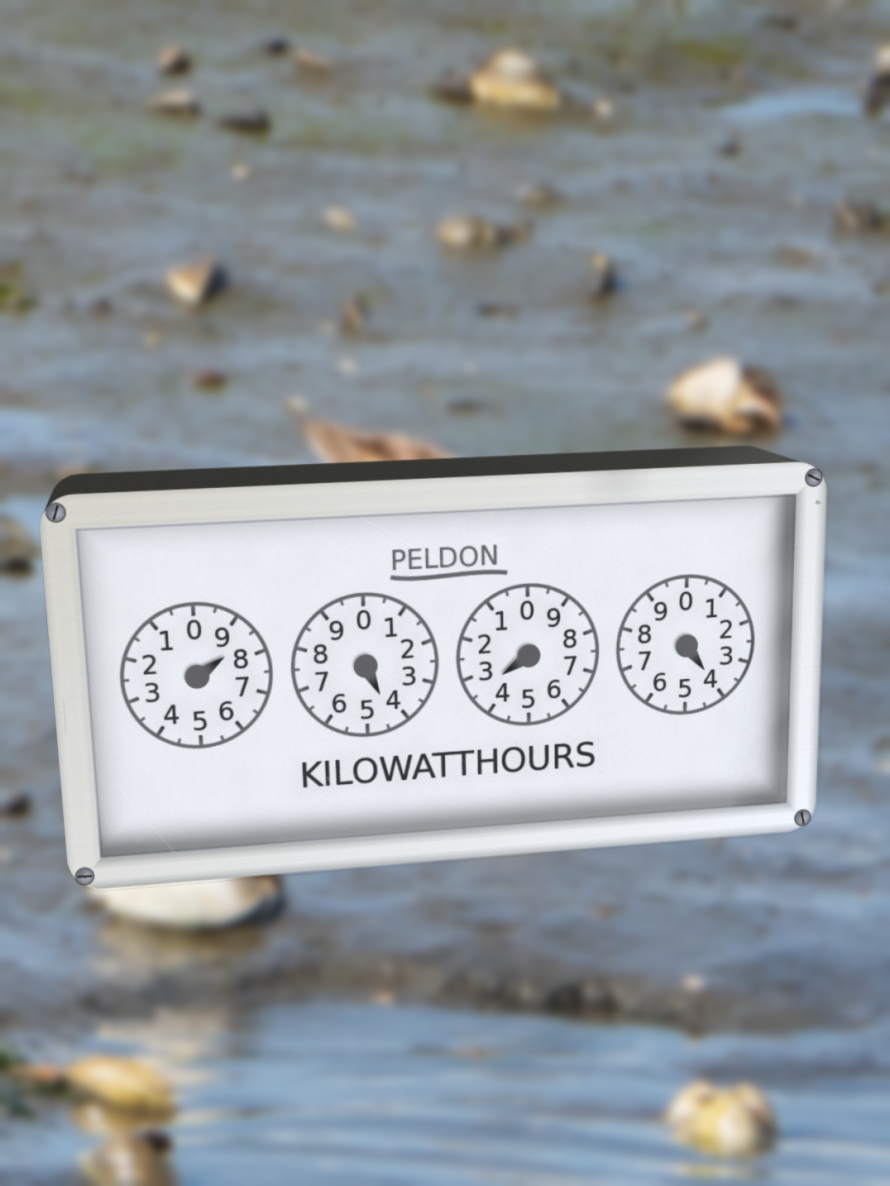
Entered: 8434 kWh
